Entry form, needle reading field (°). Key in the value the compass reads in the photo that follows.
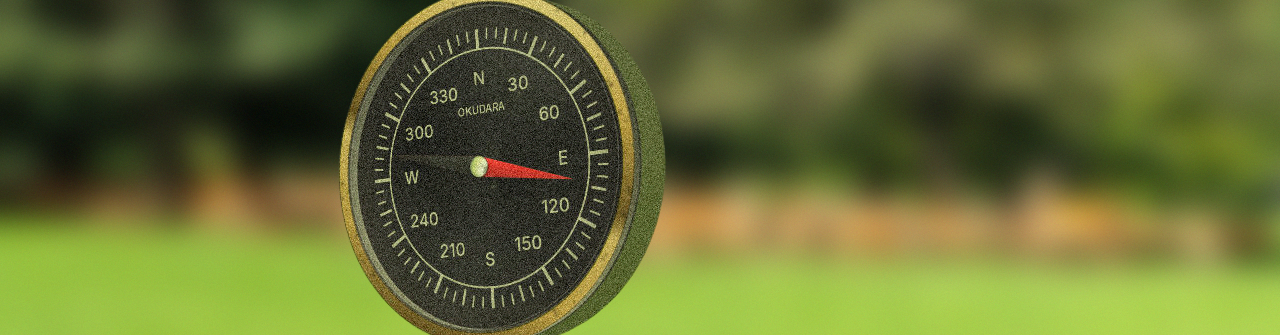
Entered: 102.5 °
